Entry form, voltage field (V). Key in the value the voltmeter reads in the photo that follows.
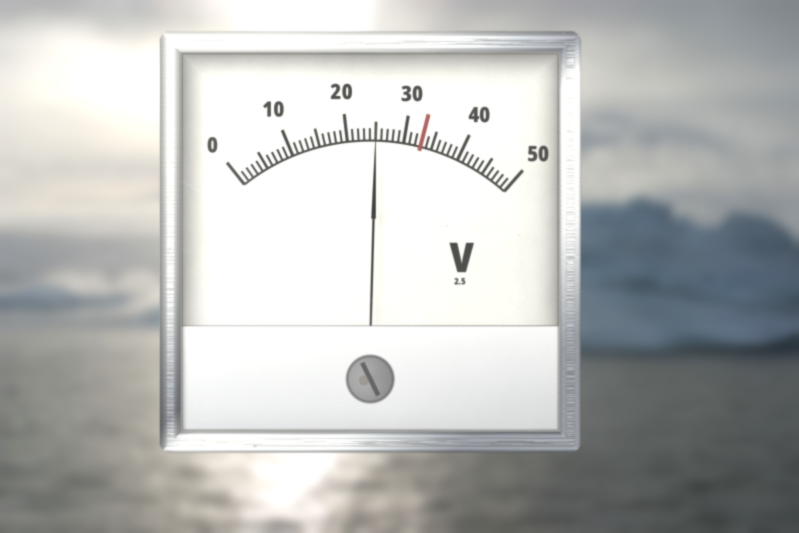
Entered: 25 V
